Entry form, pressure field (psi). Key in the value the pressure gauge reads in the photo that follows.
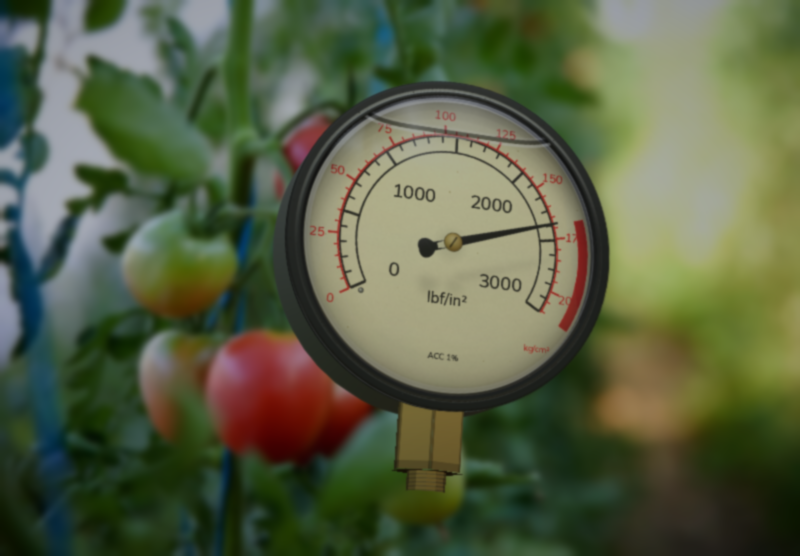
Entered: 2400 psi
